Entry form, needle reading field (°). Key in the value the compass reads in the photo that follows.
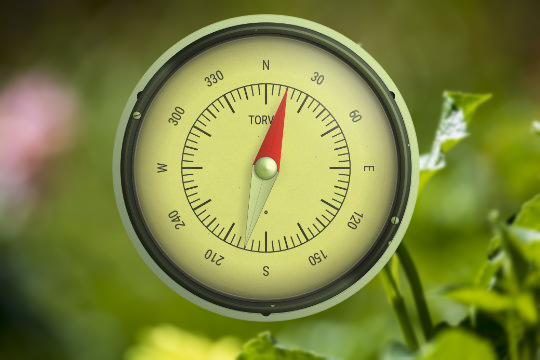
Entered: 15 °
